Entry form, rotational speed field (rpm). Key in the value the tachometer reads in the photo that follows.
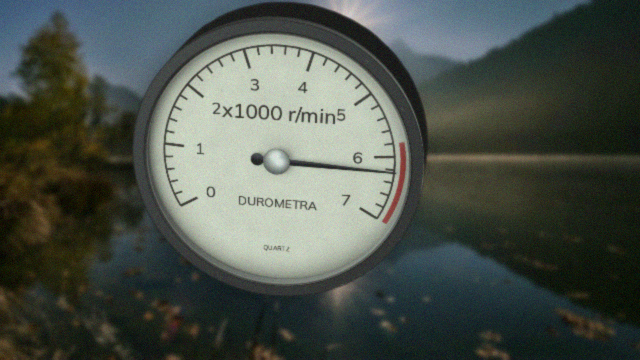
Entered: 6200 rpm
